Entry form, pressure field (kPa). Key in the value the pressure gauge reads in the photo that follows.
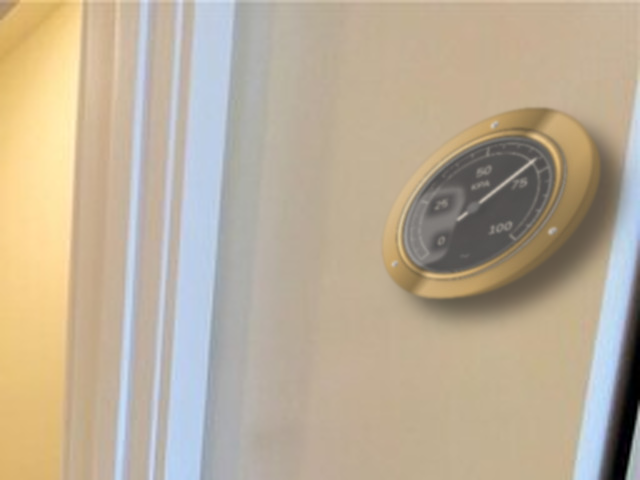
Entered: 70 kPa
